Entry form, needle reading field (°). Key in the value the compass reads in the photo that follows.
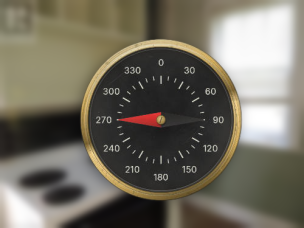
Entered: 270 °
